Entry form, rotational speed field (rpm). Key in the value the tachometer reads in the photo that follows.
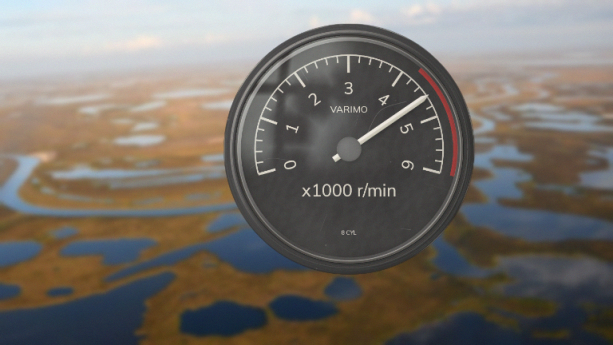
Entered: 4600 rpm
